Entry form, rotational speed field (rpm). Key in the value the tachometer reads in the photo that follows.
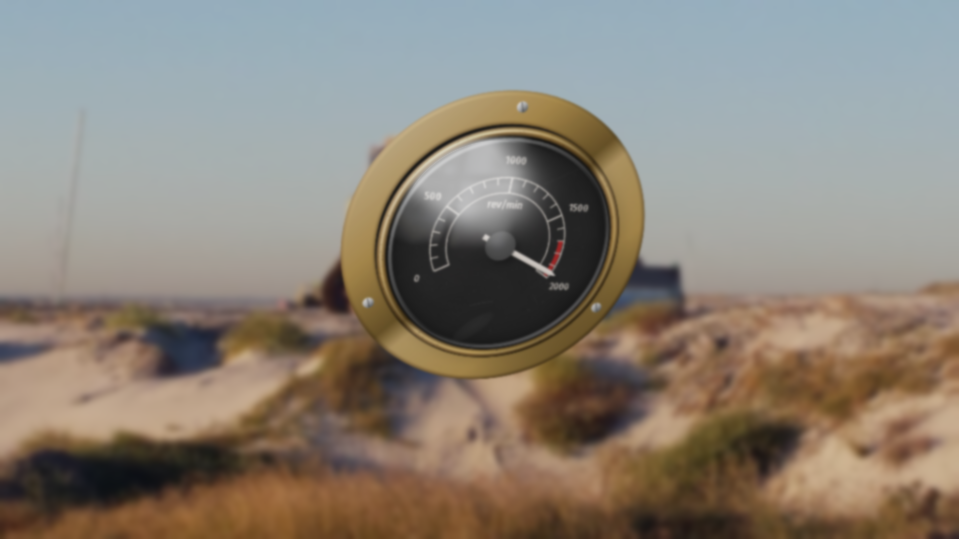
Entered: 1950 rpm
